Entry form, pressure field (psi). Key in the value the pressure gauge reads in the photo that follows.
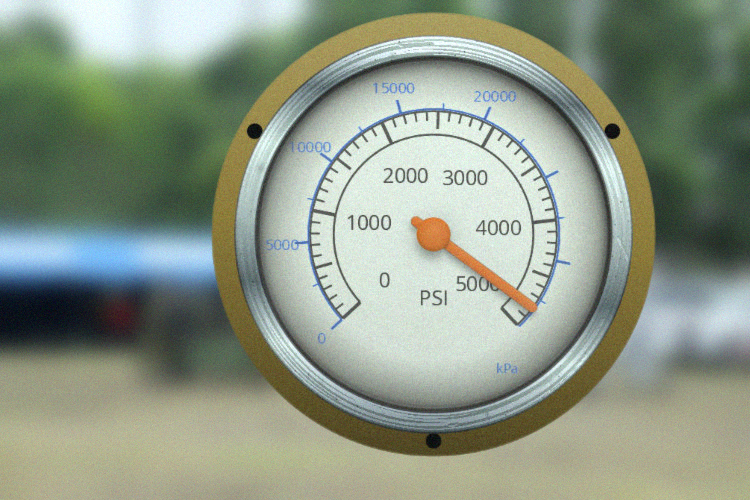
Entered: 4800 psi
